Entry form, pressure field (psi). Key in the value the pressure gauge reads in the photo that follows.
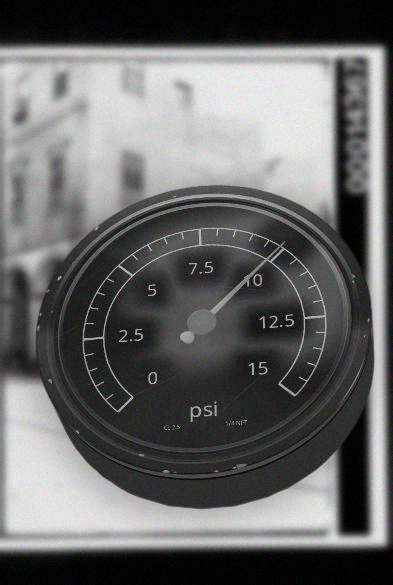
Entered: 10 psi
